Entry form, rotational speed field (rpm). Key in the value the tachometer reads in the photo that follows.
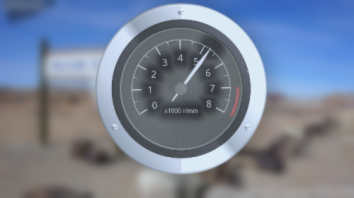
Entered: 5250 rpm
